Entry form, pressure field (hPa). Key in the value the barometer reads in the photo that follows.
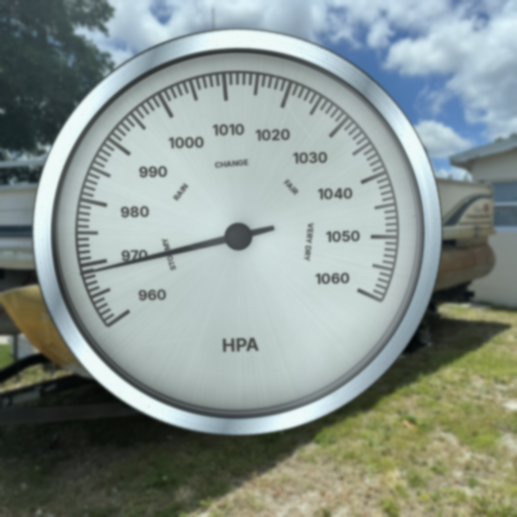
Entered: 969 hPa
